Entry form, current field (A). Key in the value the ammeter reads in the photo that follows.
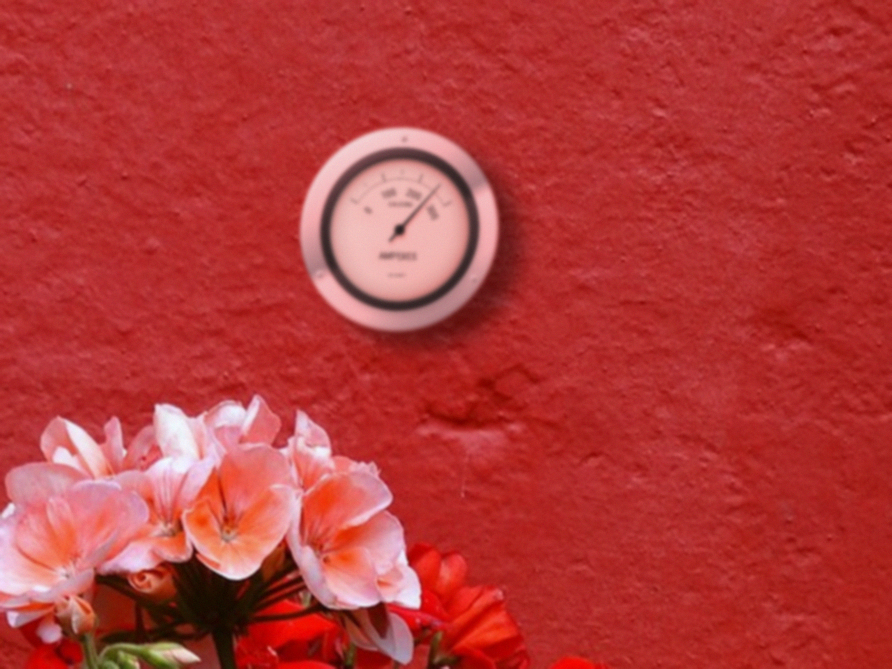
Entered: 250 A
